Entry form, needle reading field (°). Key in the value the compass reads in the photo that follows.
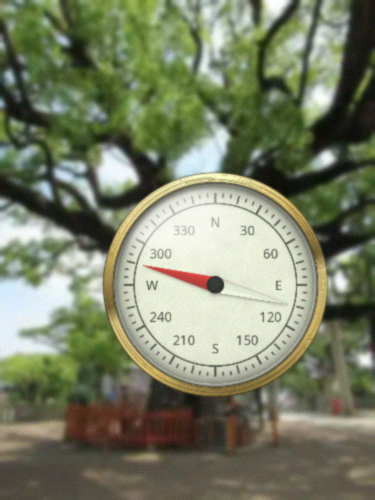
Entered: 285 °
